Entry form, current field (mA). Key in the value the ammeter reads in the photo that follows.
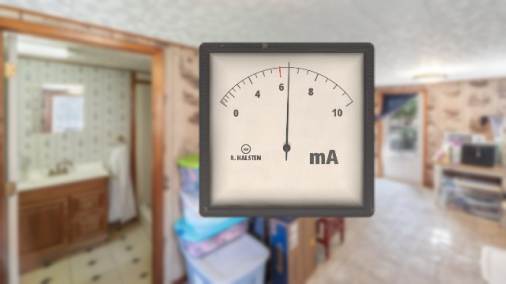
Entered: 6.5 mA
